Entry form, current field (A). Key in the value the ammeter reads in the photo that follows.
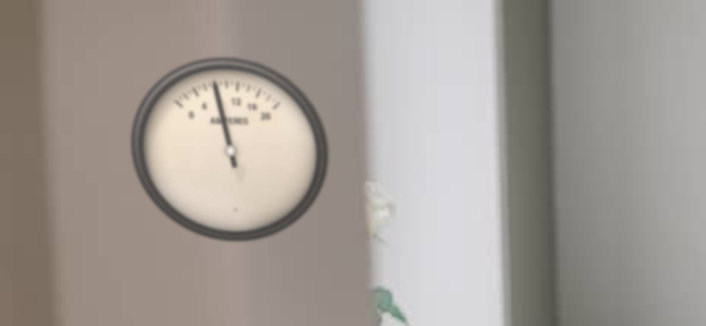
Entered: 8 A
